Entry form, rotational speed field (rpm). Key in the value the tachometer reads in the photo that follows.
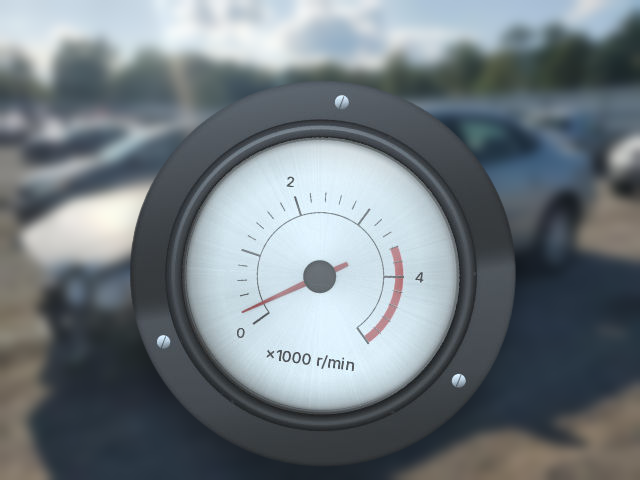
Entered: 200 rpm
